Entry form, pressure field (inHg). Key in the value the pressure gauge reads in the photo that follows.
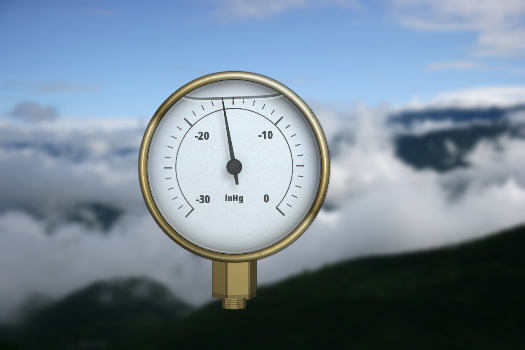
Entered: -16 inHg
